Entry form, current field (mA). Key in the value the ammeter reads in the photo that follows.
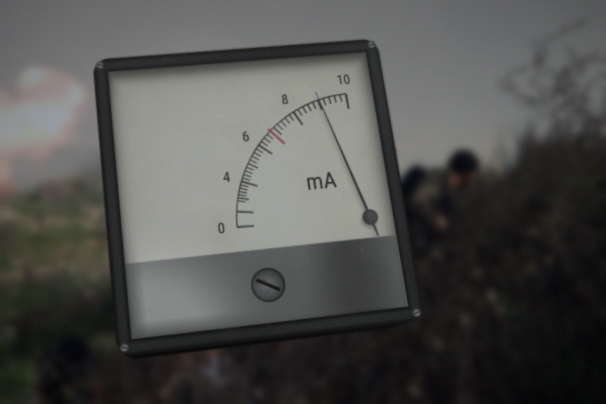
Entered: 9 mA
